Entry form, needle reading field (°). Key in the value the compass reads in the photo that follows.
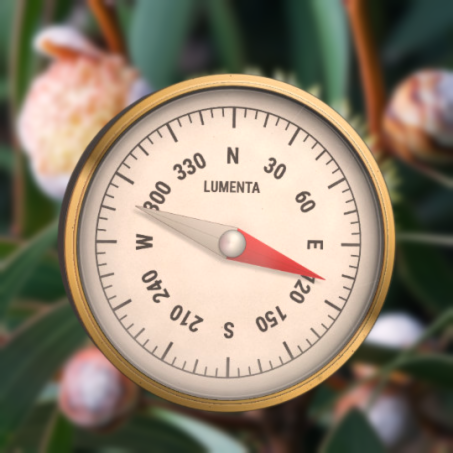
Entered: 110 °
